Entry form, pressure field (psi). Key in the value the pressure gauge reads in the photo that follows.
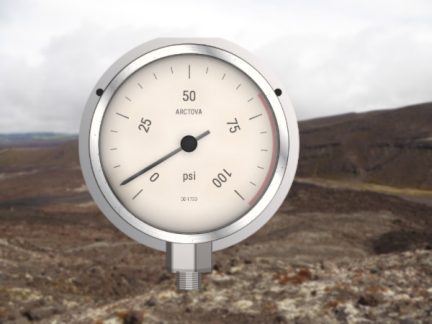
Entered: 5 psi
